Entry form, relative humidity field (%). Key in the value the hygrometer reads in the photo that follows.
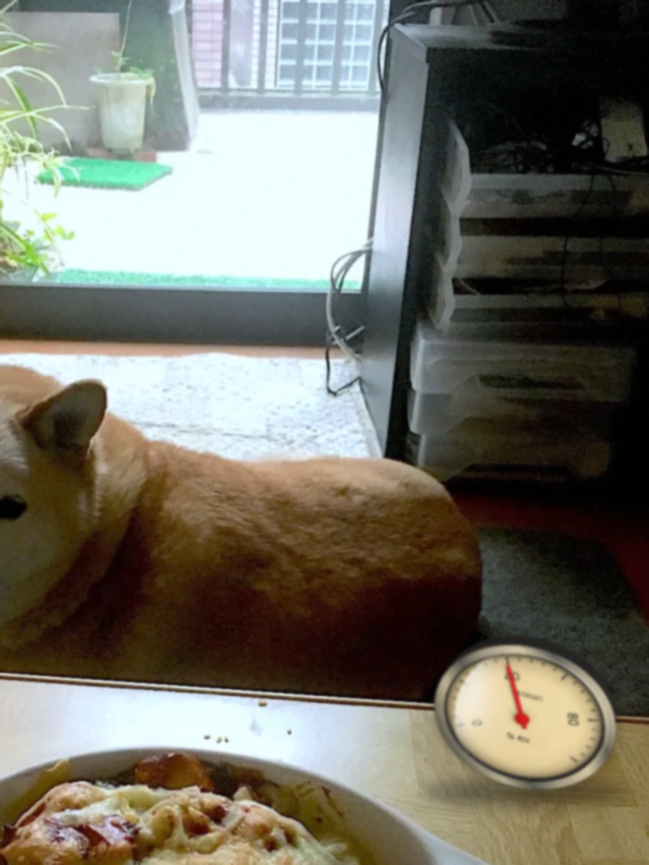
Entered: 40 %
